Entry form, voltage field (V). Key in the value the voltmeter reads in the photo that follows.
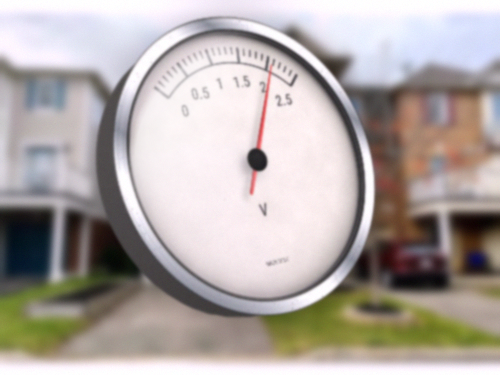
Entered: 2 V
